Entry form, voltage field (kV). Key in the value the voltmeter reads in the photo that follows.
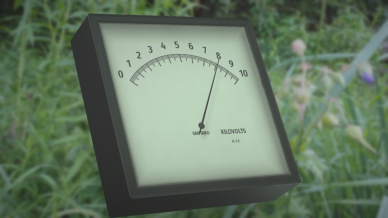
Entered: 8 kV
